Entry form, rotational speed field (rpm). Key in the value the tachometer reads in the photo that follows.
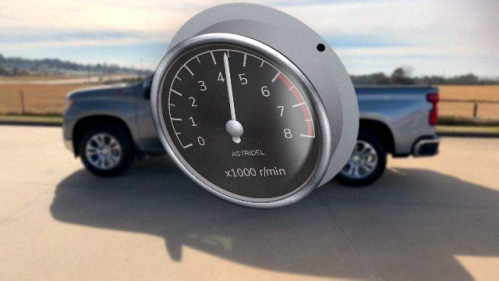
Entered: 4500 rpm
